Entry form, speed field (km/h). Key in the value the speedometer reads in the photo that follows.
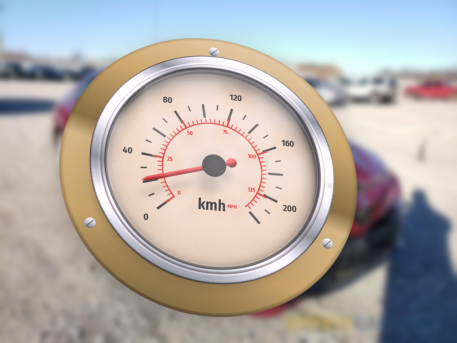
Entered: 20 km/h
